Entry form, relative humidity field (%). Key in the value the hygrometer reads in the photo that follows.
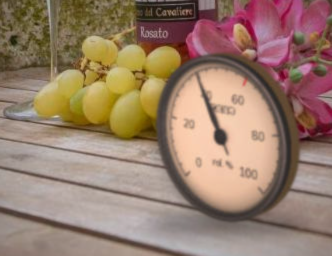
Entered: 40 %
